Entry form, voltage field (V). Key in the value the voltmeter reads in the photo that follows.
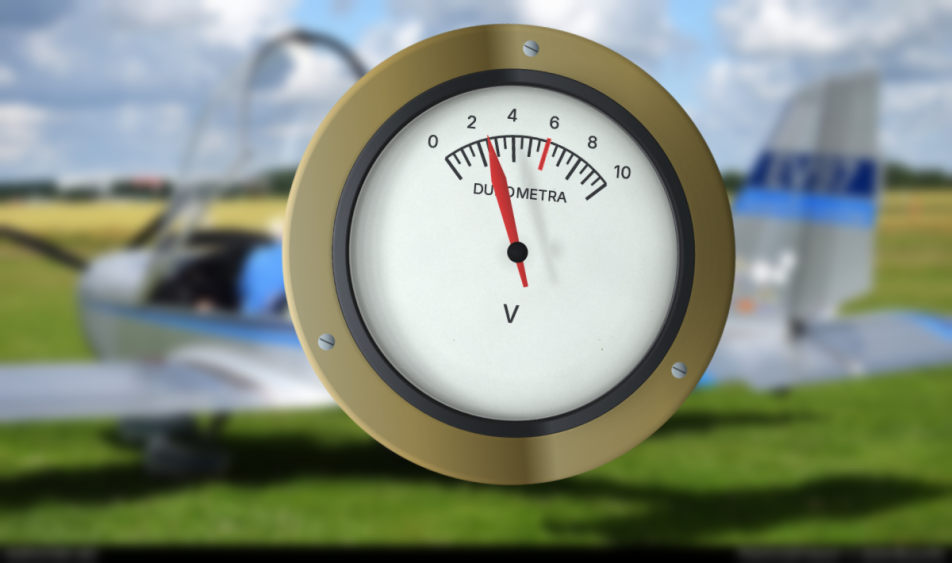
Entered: 2.5 V
